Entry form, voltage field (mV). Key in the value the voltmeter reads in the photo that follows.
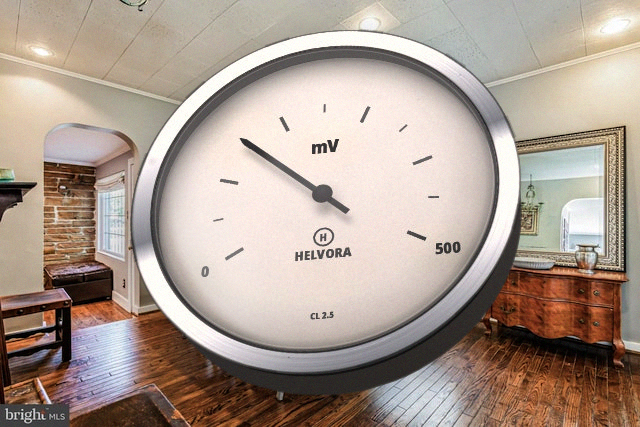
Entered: 150 mV
